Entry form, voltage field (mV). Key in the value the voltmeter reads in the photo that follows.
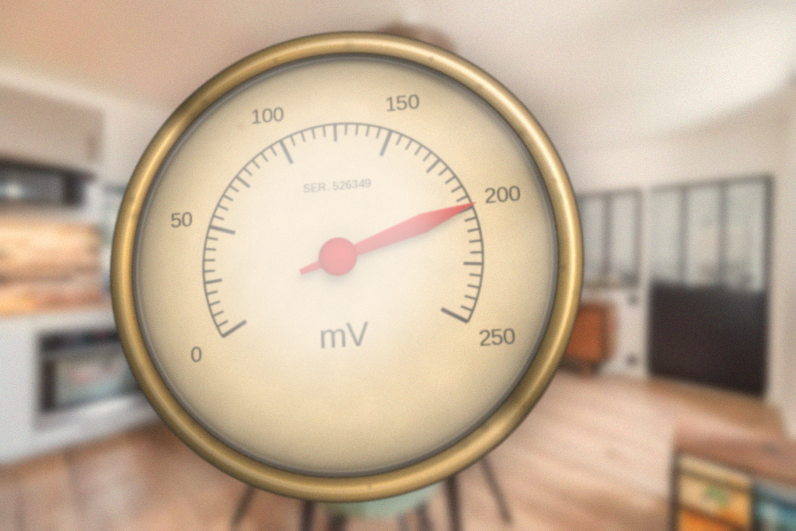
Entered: 200 mV
